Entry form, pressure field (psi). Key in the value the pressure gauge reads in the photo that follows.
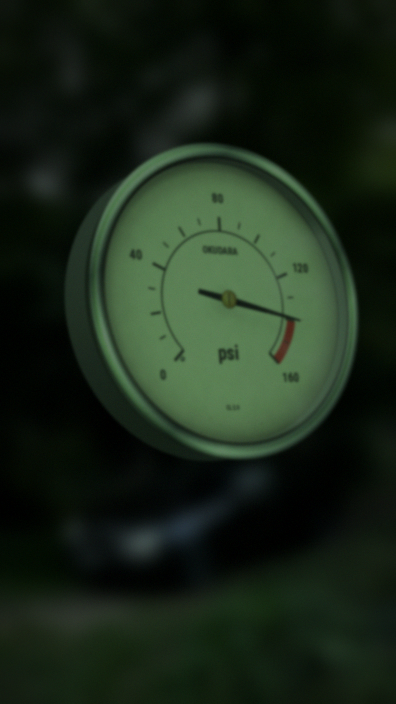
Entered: 140 psi
